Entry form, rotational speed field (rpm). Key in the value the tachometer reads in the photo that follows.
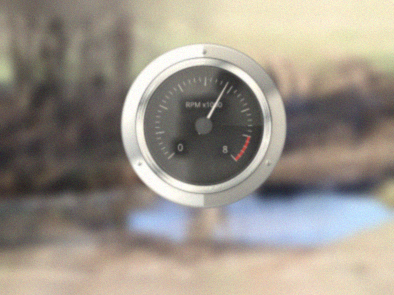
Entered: 4800 rpm
